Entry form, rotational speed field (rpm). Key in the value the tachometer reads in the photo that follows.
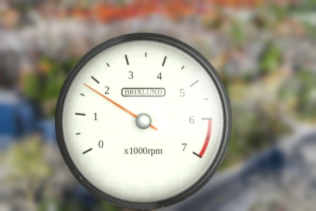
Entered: 1750 rpm
